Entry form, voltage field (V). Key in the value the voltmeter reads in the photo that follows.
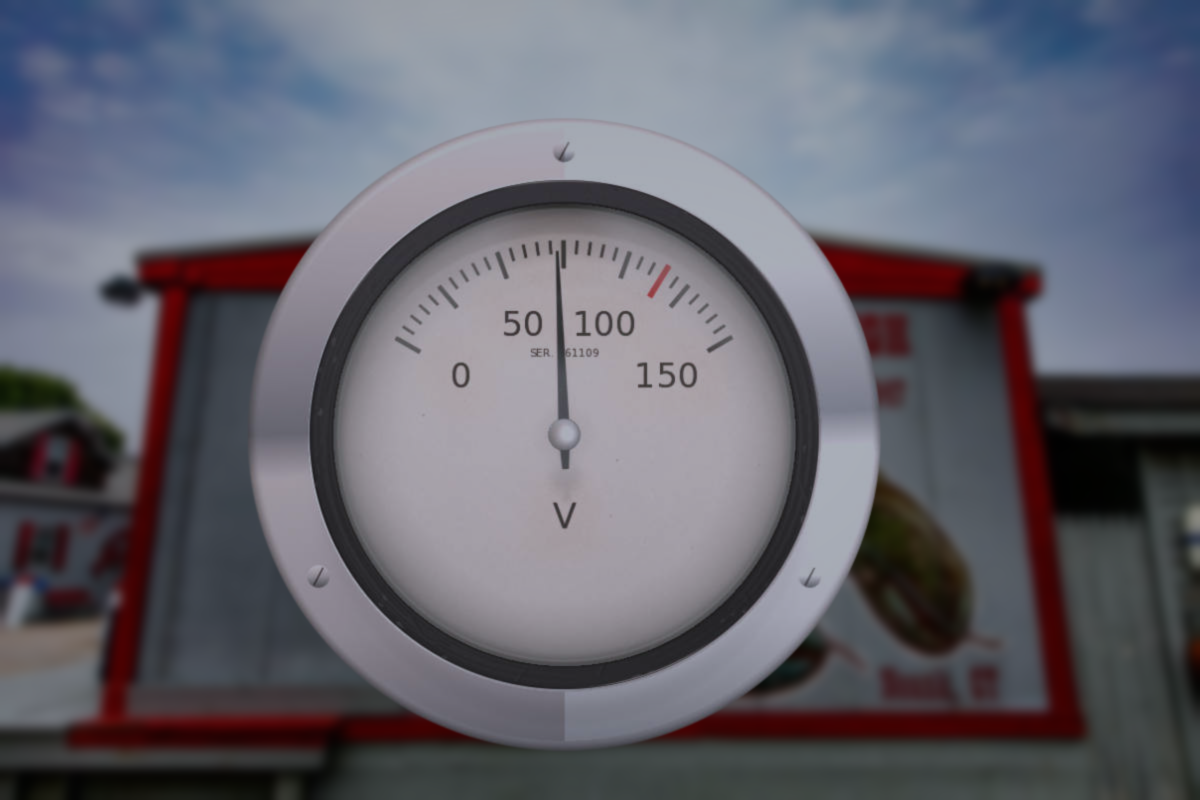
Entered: 72.5 V
